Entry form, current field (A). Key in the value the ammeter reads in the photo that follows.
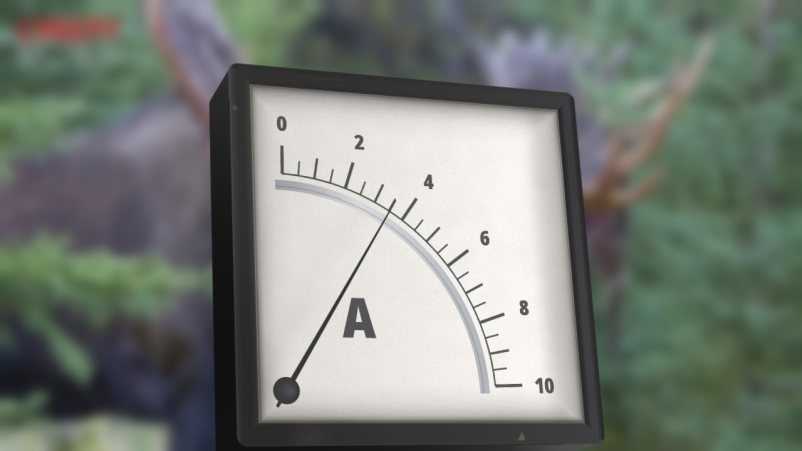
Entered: 3.5 A
